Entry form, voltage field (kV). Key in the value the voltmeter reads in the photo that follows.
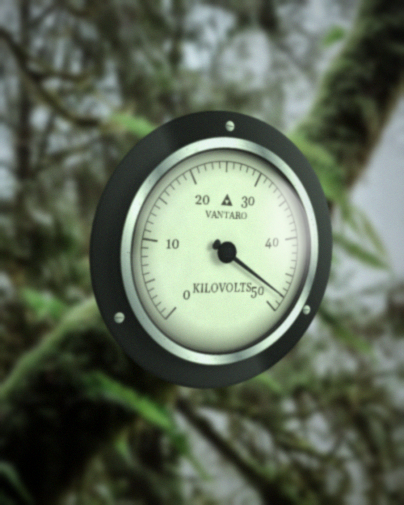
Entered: 48 kV
